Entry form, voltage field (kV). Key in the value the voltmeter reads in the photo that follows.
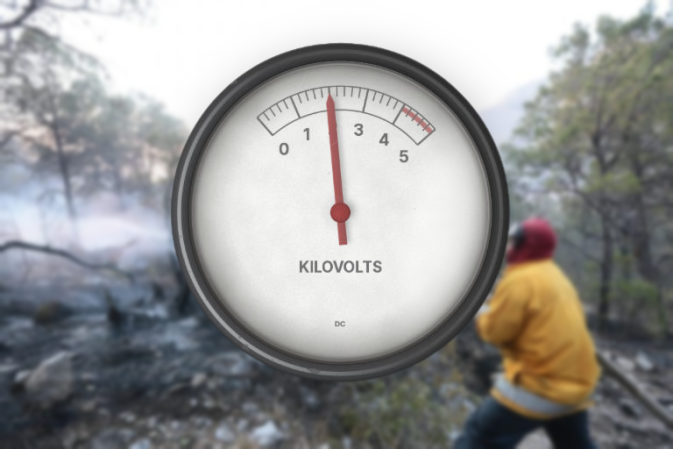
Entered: 2 kV
